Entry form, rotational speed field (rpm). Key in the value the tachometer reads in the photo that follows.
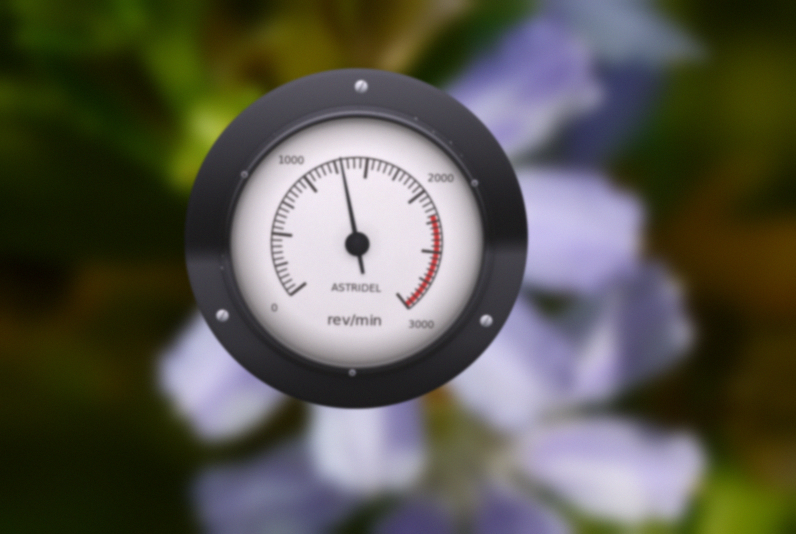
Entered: 1300 rpm
